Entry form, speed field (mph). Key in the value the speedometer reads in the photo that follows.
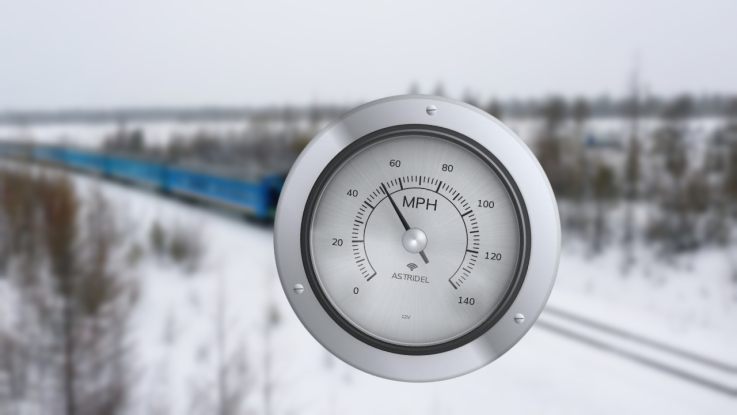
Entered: 52 mph
